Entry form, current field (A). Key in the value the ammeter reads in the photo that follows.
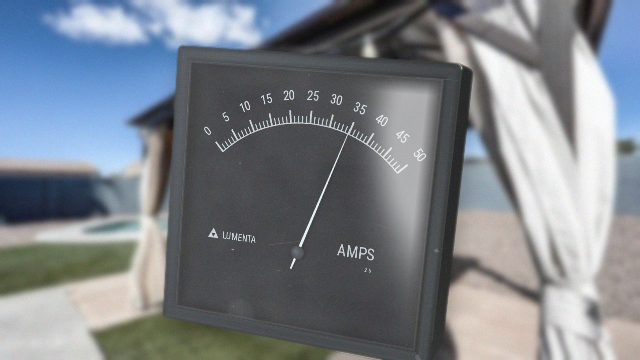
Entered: 35 A
